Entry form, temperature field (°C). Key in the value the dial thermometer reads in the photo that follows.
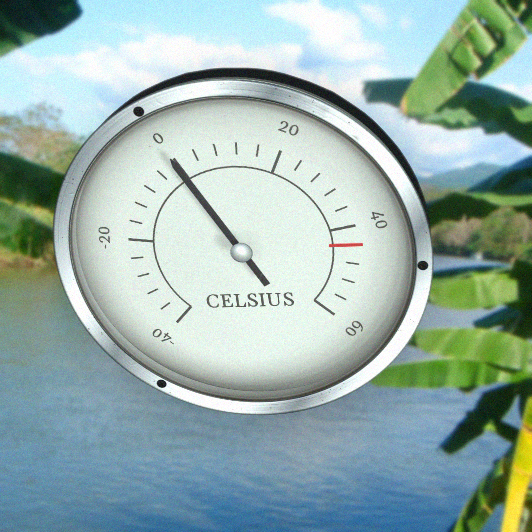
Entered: 0 °C
